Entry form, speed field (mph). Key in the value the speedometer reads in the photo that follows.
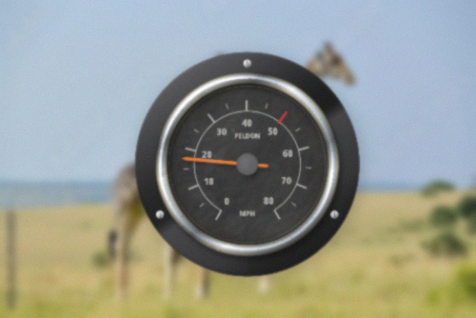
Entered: 17.5 mph
